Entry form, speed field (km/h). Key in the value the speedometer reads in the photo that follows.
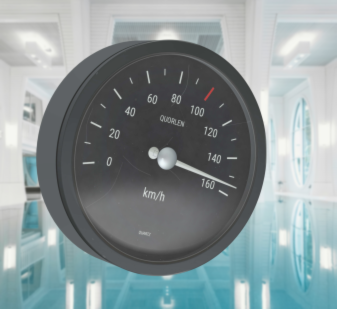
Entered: 155 km/h
